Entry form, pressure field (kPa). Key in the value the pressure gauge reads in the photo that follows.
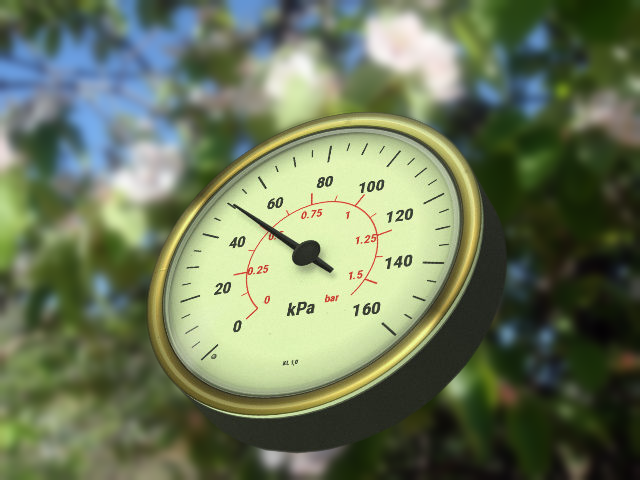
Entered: 50 kPa
